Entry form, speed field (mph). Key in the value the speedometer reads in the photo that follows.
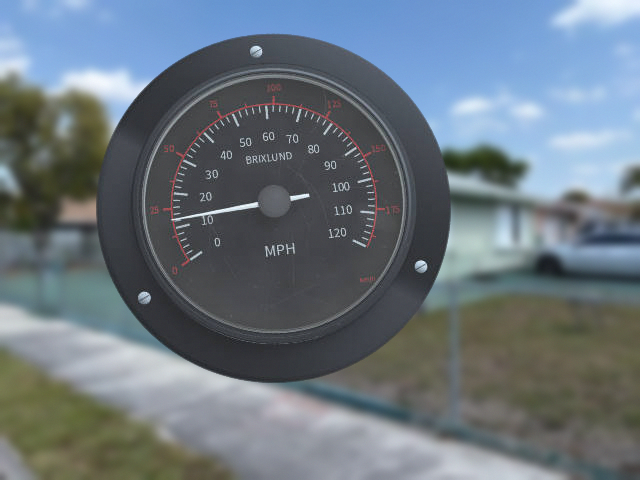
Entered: 12 mph
